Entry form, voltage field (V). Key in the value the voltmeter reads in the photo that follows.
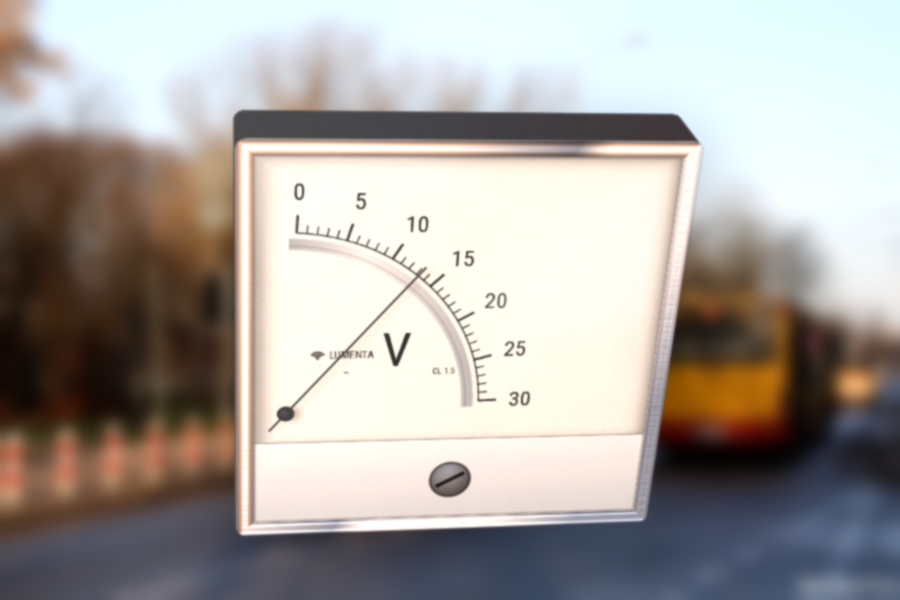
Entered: 13 V
